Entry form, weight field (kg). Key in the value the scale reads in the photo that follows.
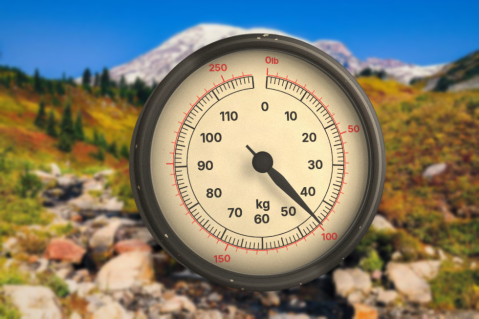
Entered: 45 kg
